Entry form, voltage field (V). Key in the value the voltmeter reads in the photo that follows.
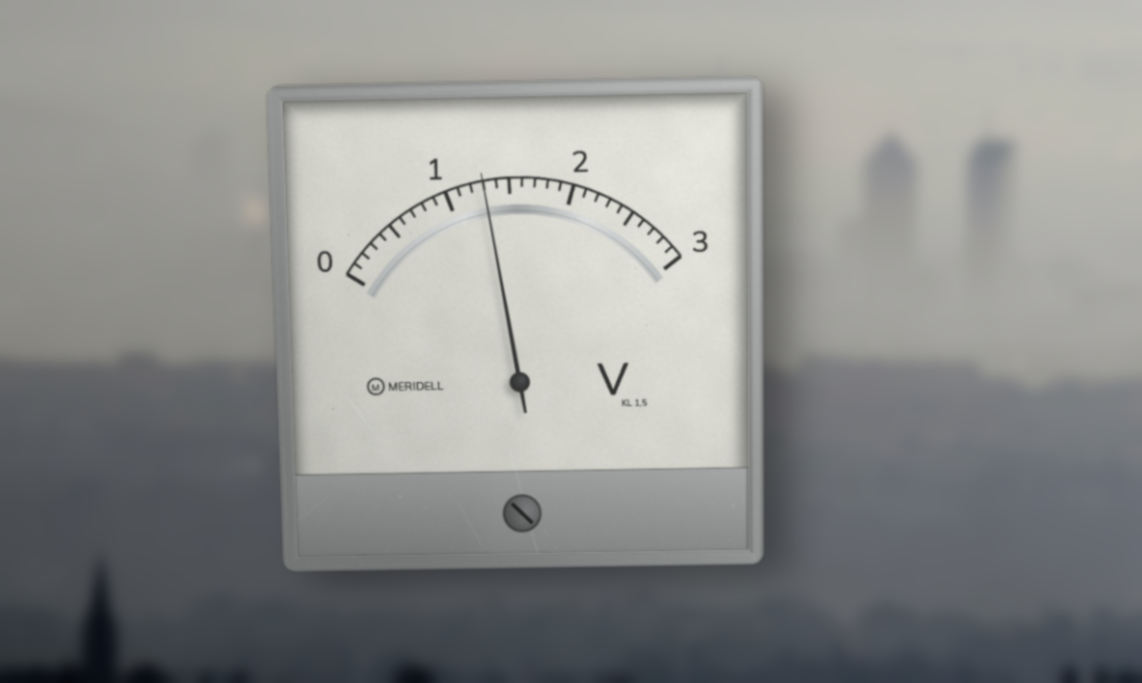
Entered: 1.3 V
